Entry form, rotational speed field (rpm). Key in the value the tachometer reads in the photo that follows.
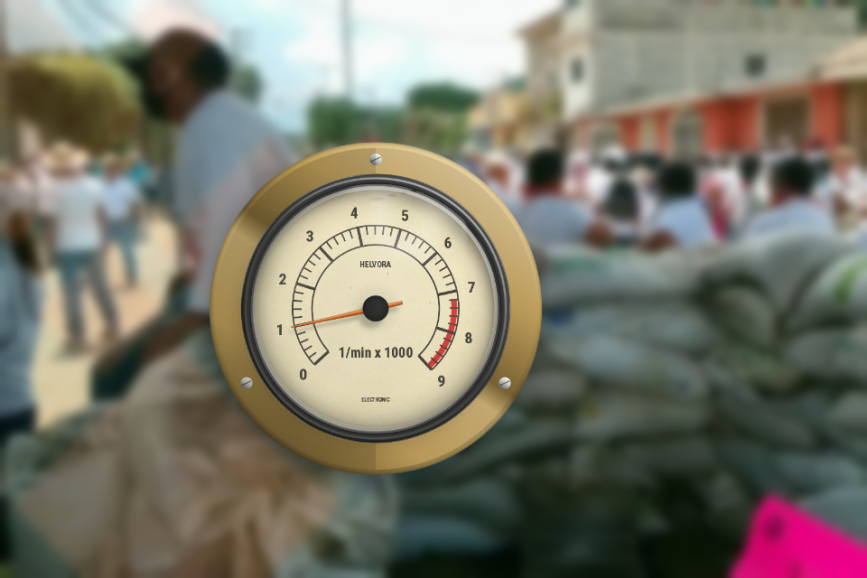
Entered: 1000 rpm
